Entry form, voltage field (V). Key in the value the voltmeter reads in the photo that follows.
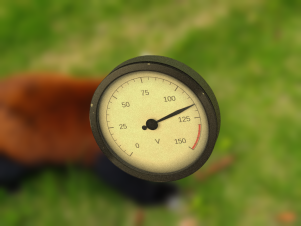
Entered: 115 V
